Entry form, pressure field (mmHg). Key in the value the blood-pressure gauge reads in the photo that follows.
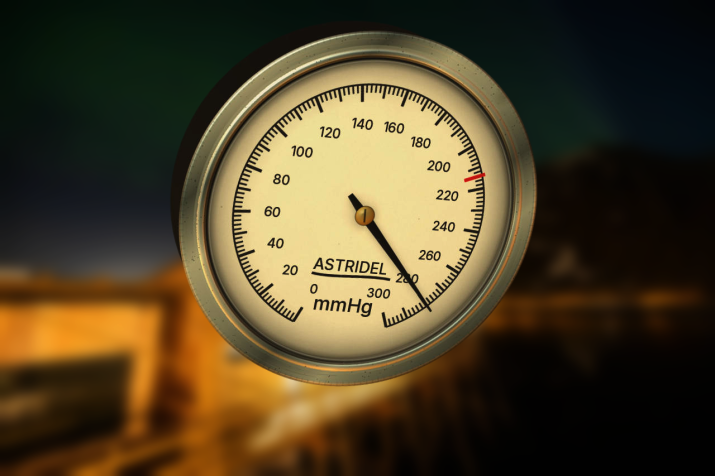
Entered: 280 mmHg
